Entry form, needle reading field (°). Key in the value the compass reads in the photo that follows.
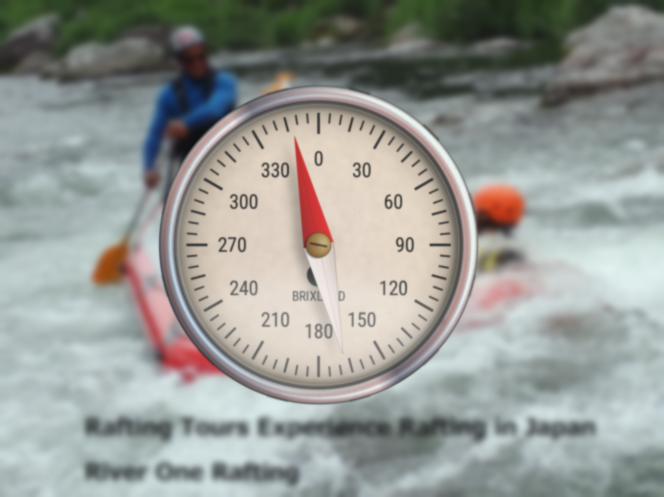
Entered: 347.5 °
